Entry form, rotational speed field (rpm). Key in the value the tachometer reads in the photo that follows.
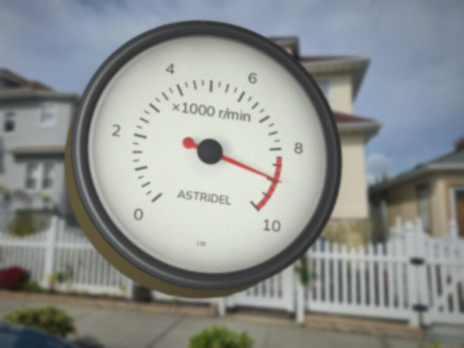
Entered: 9000 rpm
